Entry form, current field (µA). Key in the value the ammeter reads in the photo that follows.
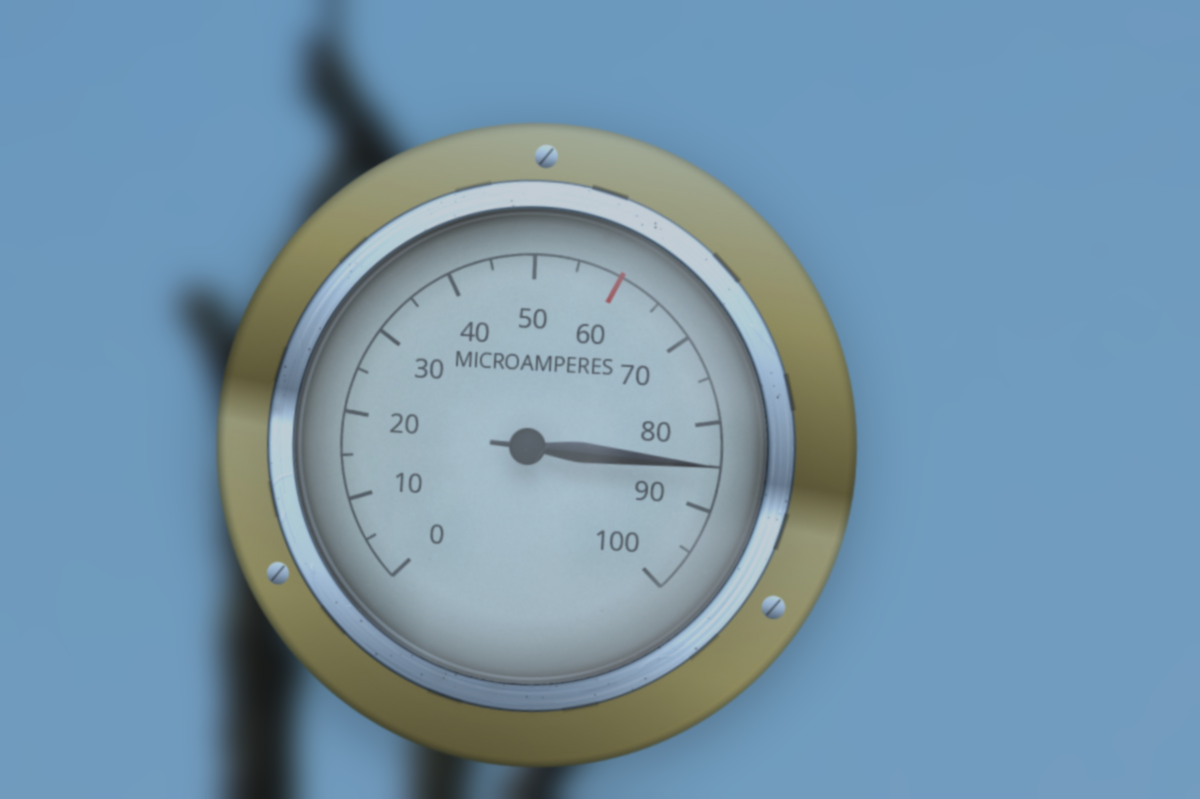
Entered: 85 µA
